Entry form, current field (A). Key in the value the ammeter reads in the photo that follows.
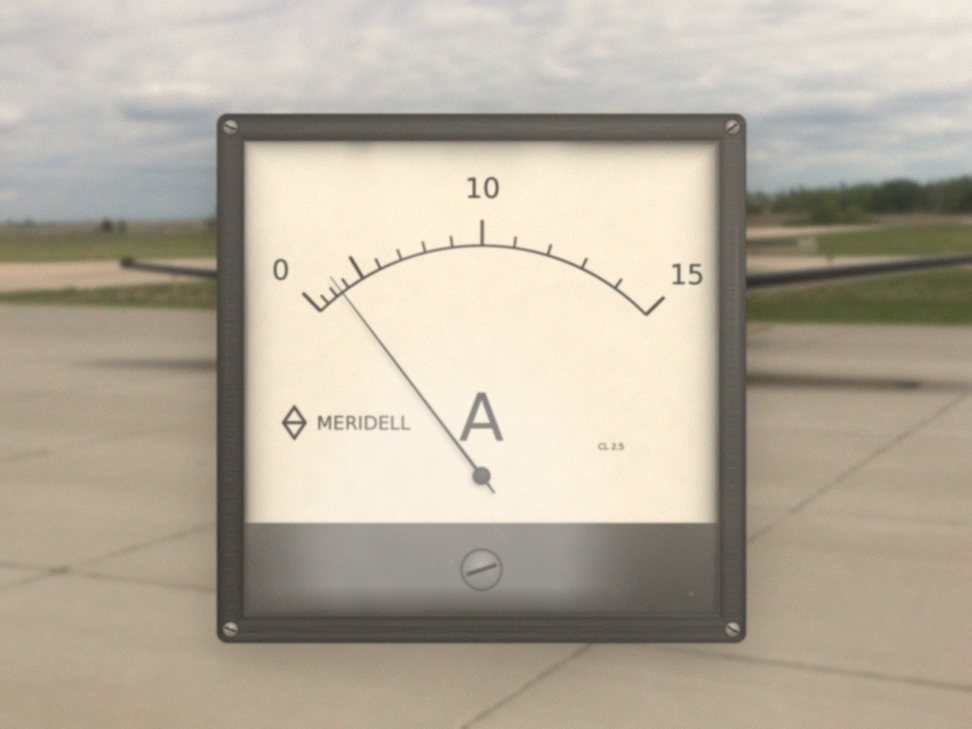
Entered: 3.5 A
